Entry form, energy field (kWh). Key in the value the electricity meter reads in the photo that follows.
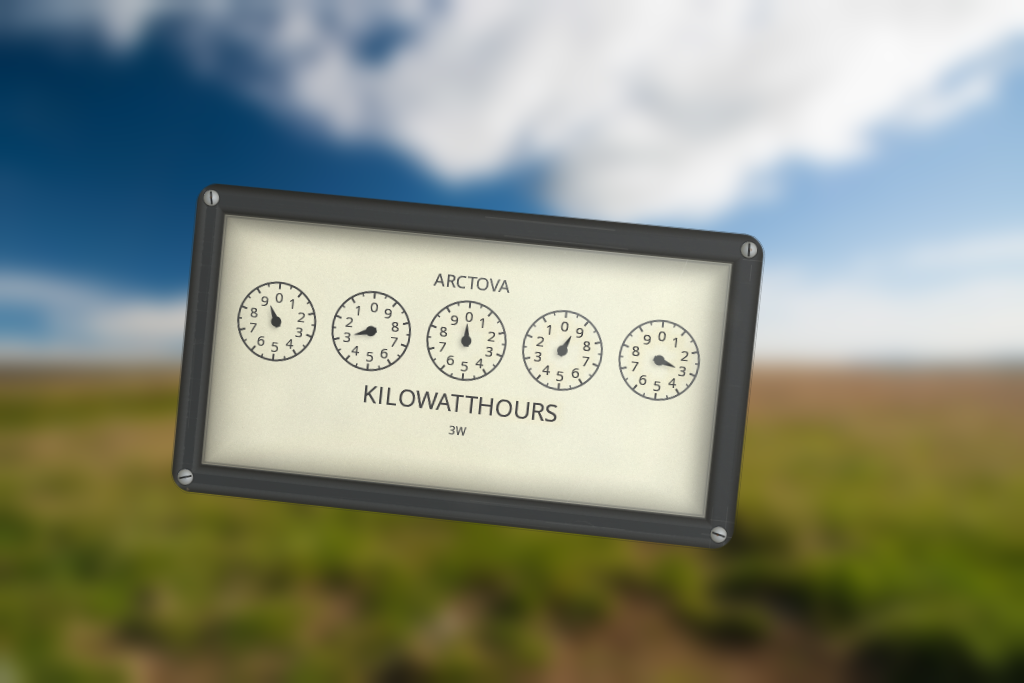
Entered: 92993 kWh
